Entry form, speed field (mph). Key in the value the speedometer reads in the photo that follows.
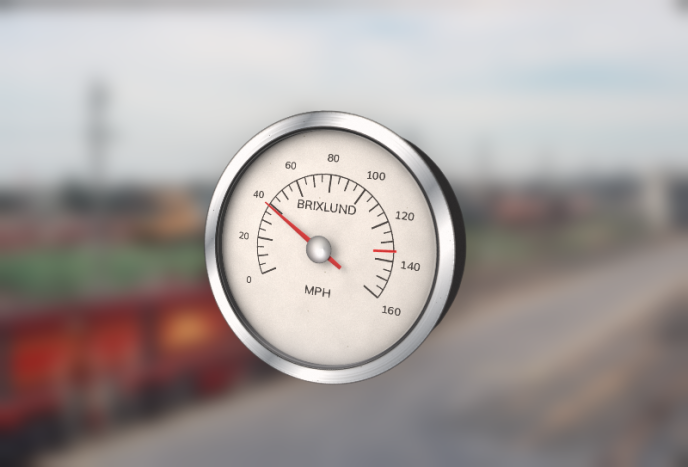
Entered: 40 mph
